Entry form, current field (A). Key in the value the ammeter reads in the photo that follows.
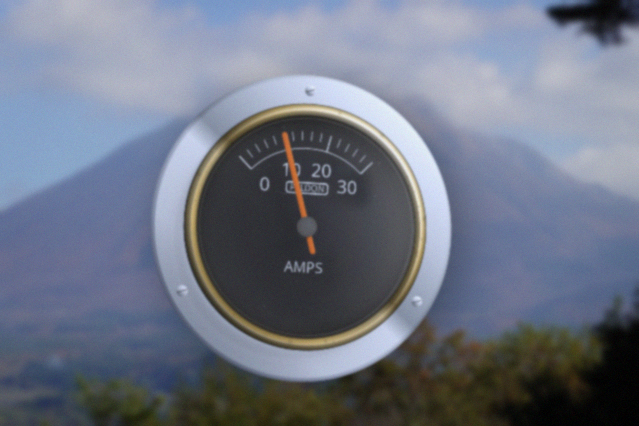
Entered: 10 A
